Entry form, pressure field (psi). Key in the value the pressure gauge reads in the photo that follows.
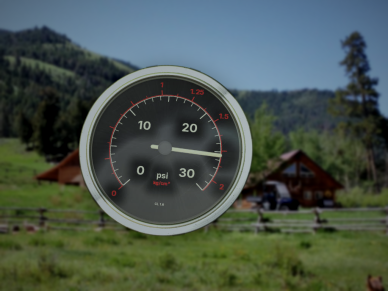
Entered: 25.5 psi
